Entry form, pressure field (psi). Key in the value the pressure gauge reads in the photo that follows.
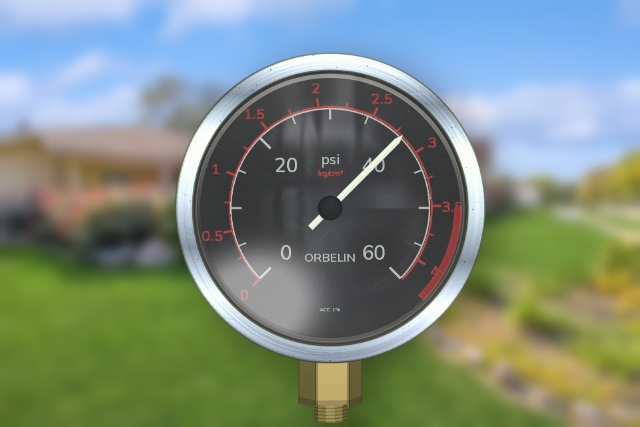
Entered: 40 psi
